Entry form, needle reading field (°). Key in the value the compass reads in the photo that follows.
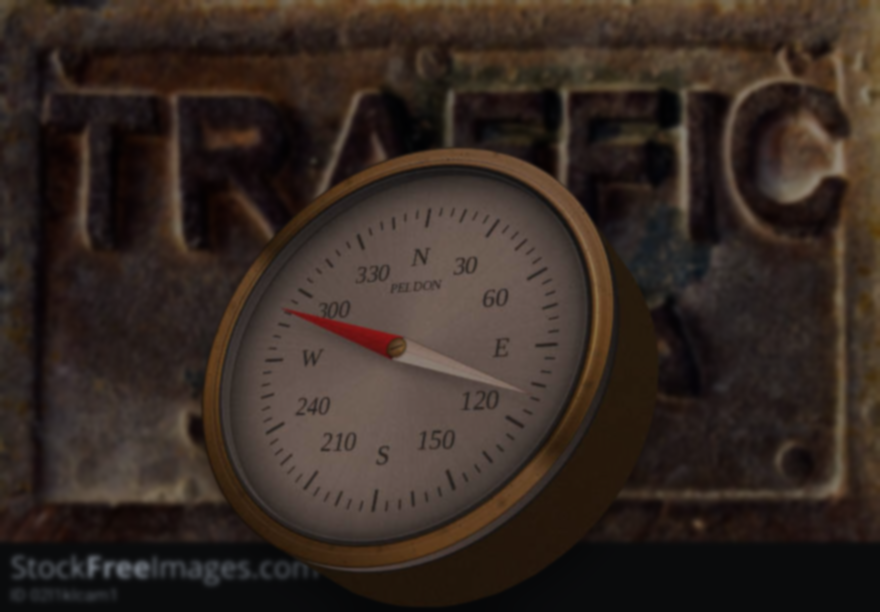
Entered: 290 °
